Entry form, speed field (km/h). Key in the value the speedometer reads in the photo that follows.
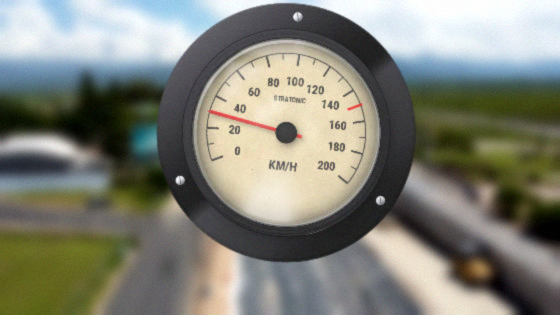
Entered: 30 km/h
